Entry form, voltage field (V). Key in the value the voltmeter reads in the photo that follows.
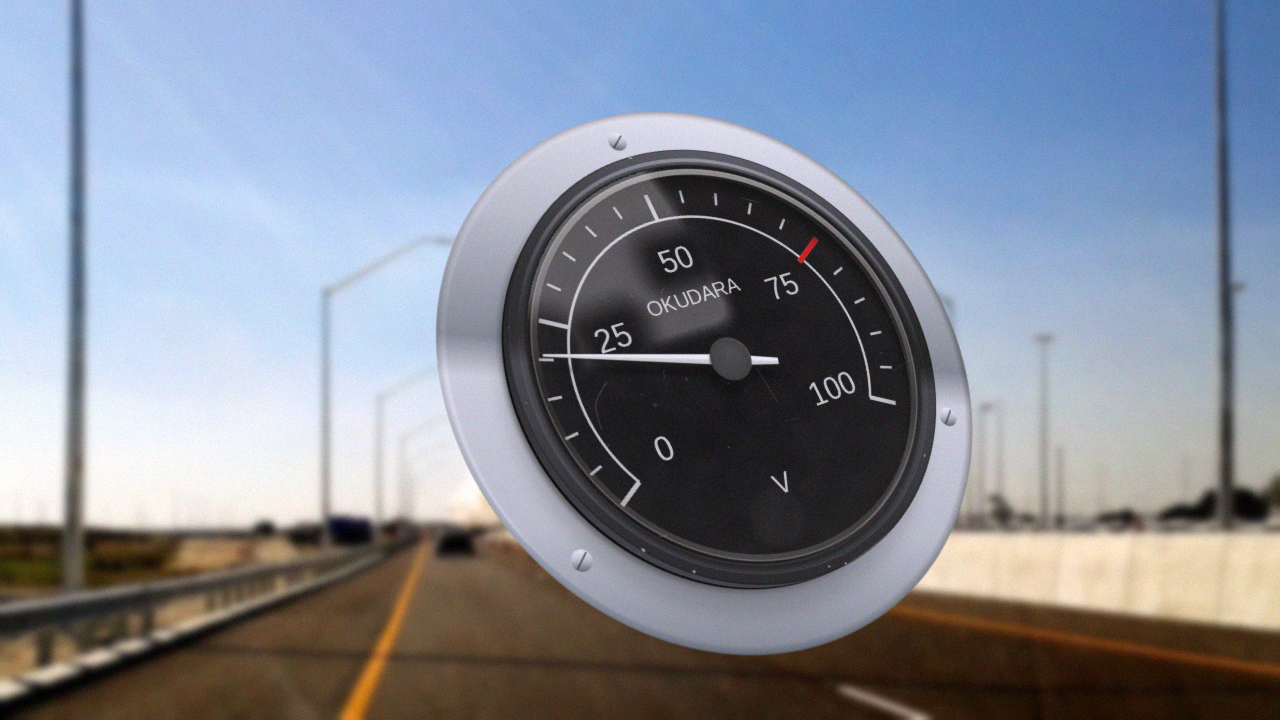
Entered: 20 V
